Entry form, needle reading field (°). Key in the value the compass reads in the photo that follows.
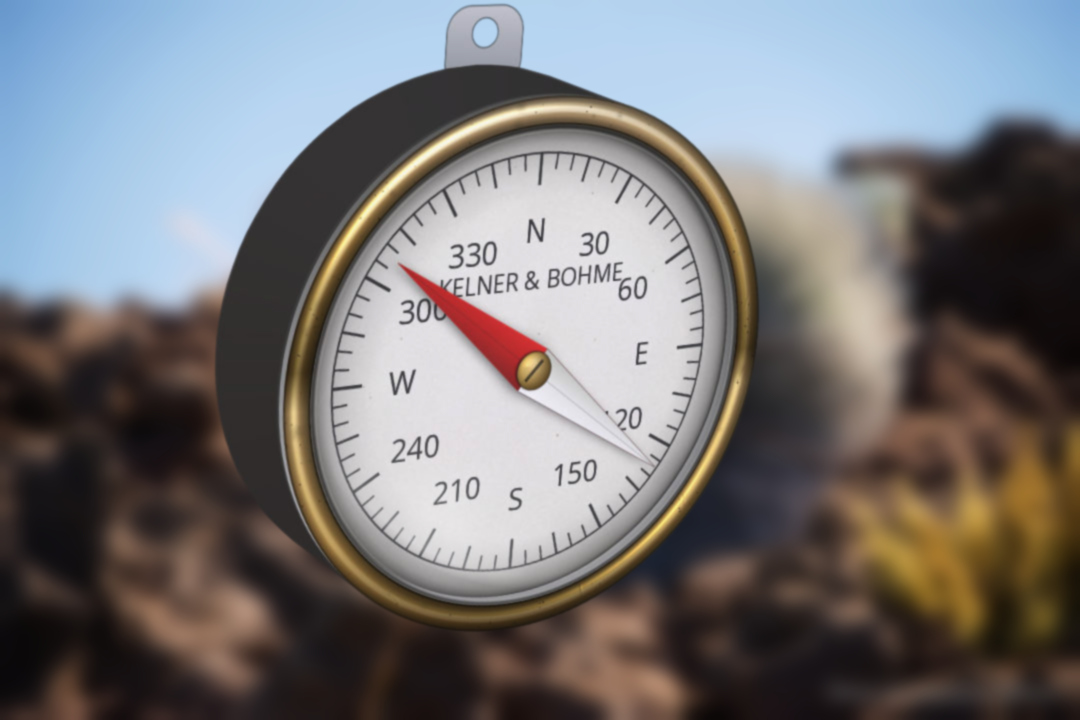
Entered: 307.5 °
